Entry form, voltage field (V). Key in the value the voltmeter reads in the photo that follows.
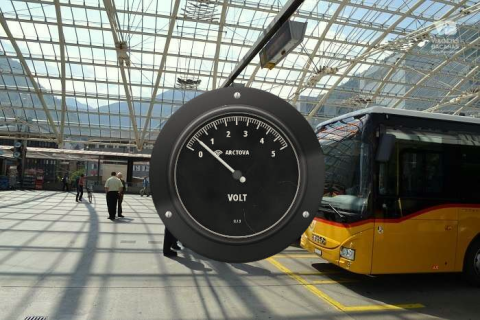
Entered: 0.5 V
